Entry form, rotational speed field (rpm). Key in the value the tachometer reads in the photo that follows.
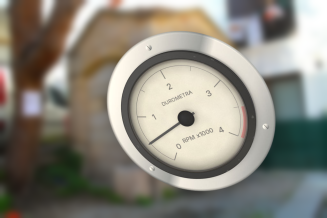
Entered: 500 rpm
